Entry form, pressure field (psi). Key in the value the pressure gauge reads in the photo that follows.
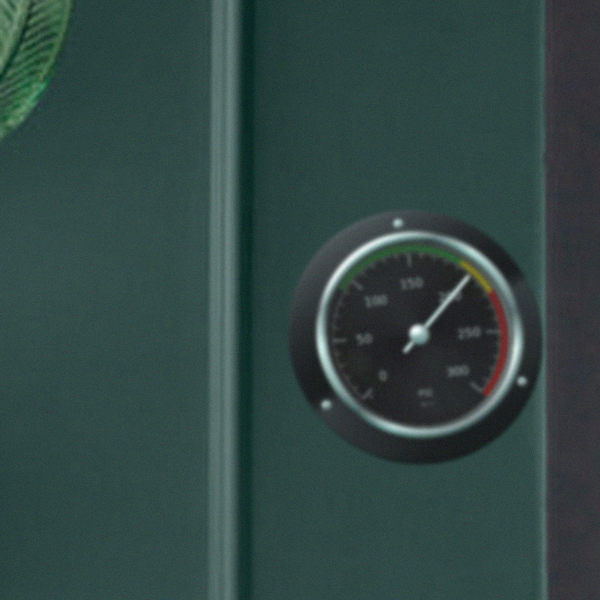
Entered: 200 psi
